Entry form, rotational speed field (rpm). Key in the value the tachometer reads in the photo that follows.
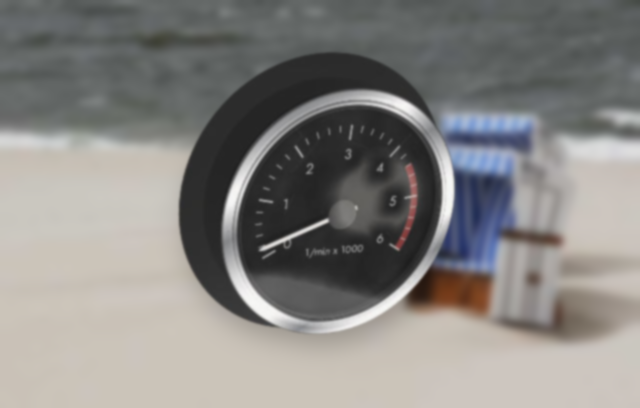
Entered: 200 rpm
